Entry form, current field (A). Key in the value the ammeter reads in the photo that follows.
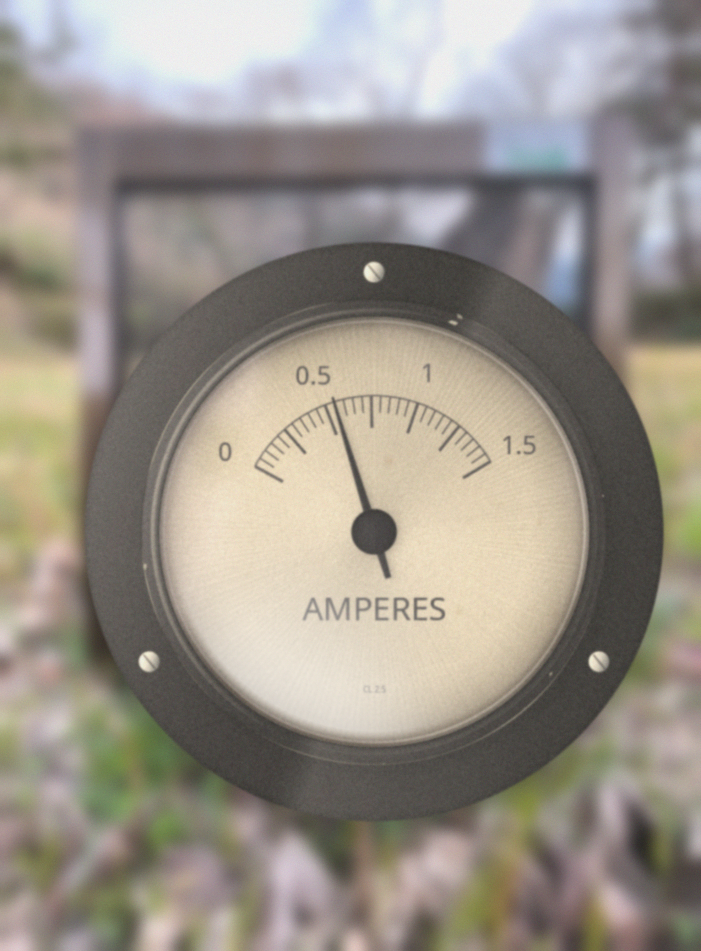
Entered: 0.55 A
